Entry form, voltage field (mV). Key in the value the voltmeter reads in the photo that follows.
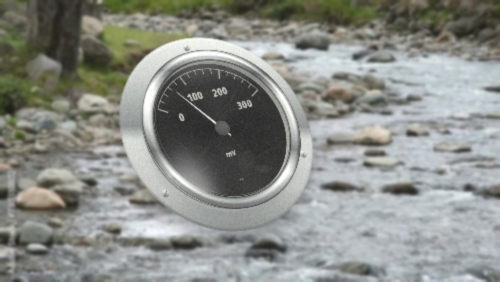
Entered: 60 mV
